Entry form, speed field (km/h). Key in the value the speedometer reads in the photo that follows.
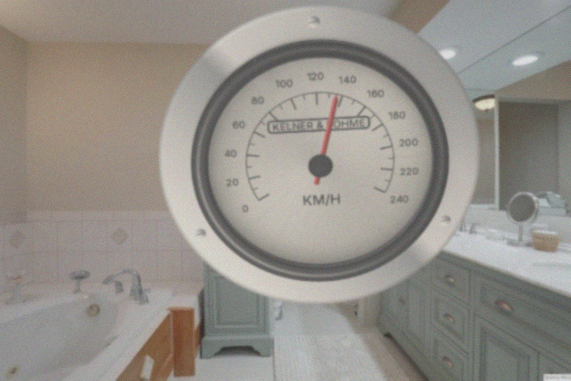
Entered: 135 km/h
